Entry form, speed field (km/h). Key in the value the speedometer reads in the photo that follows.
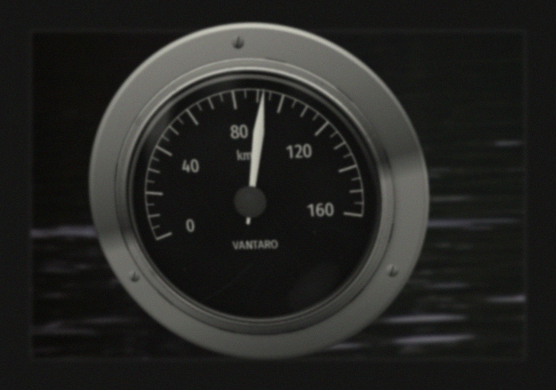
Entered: 92.5 km/h
